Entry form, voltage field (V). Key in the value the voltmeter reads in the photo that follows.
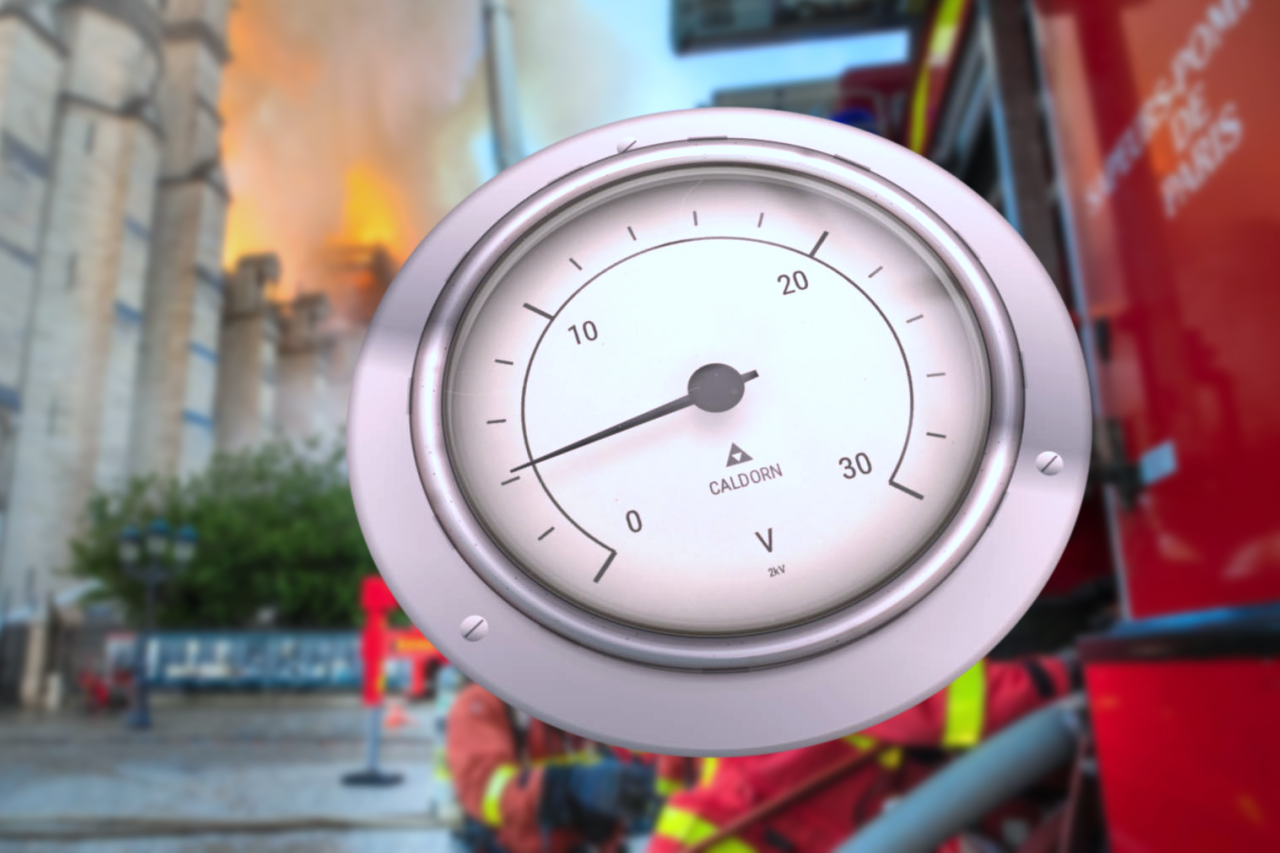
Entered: 4 V
